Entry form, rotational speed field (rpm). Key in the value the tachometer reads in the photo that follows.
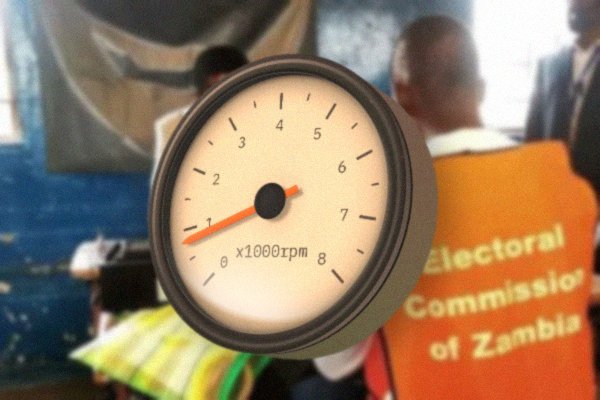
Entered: 750 rpm
